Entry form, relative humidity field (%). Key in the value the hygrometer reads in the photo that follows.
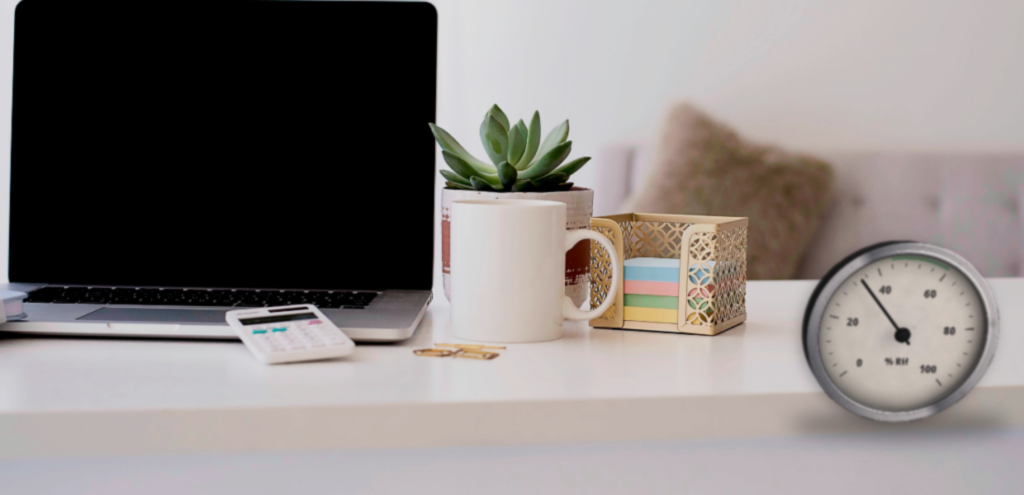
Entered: 34 %
